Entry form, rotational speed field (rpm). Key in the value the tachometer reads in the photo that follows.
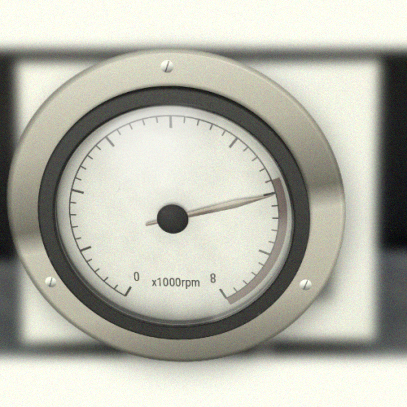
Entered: 6000 rpm
